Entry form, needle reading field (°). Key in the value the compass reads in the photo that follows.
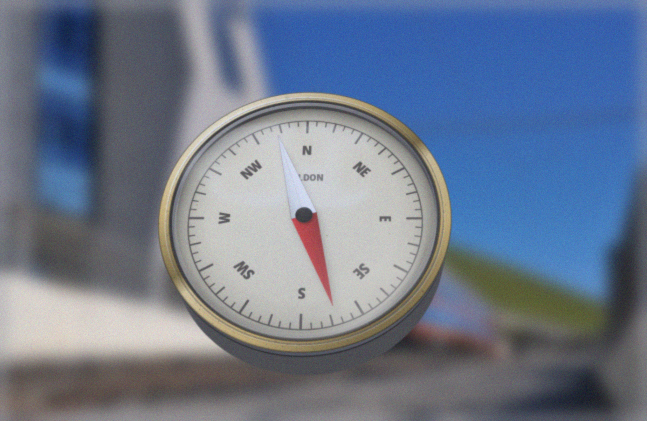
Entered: 162.5 °
